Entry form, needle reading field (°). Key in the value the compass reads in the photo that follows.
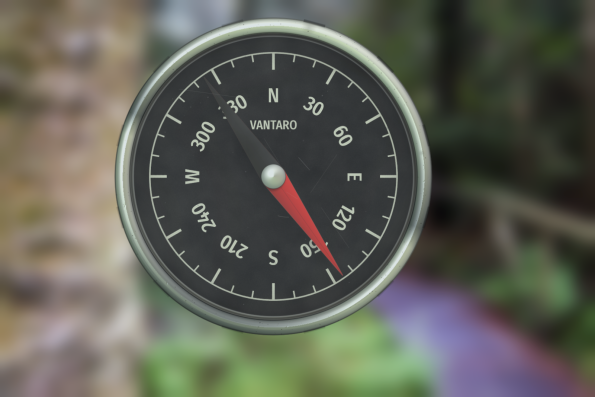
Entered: 145 °
